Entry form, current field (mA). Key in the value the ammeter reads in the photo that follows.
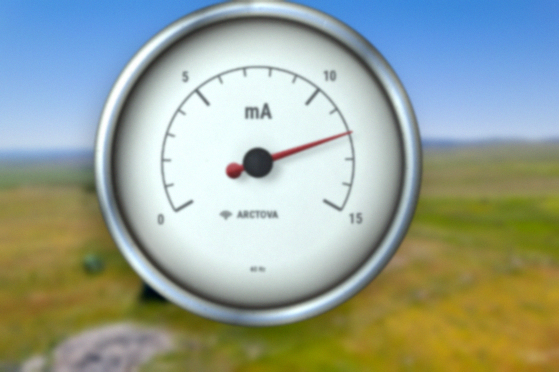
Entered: 12 mA
